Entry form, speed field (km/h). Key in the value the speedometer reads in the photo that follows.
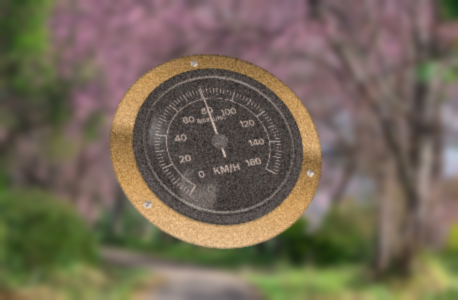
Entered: 80 km/h
